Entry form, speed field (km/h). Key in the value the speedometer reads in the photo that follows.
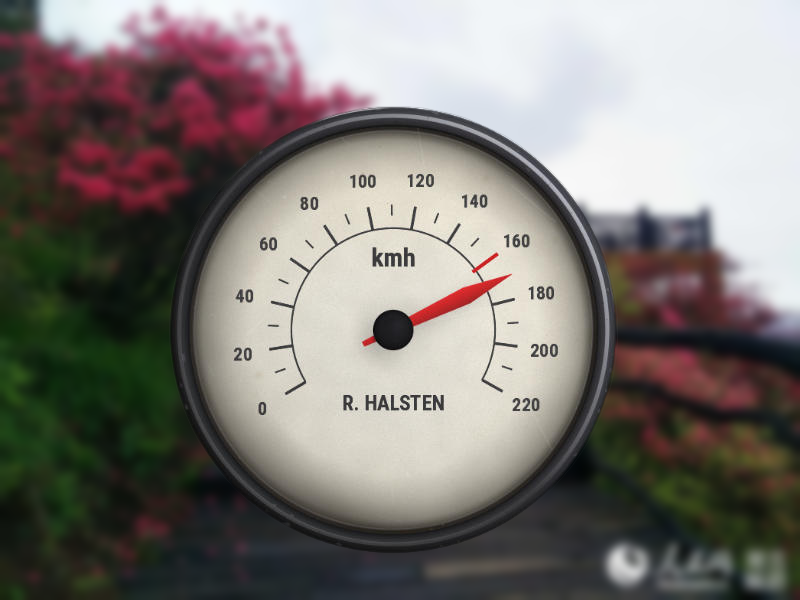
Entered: 170 km/h
